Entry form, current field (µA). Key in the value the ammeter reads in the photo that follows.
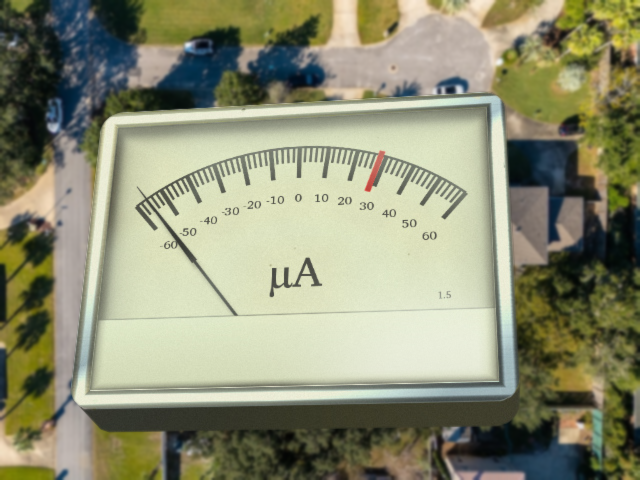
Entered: -56 µA
